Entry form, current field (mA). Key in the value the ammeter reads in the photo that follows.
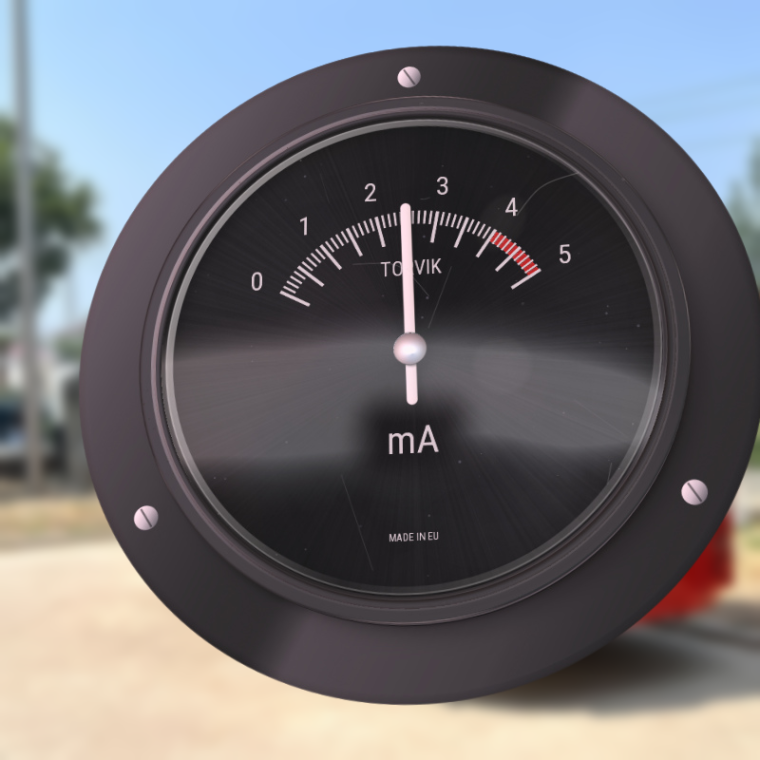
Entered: 2.5 mA
